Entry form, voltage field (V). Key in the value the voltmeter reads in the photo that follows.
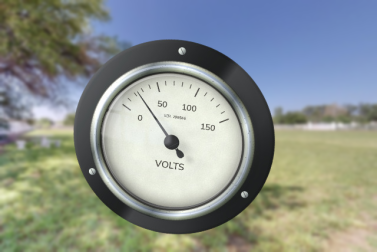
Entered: 25 V
